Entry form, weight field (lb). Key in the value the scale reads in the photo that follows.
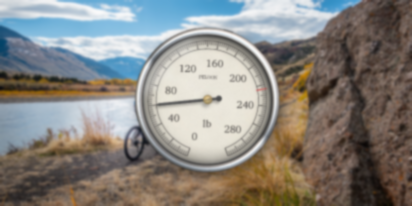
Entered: 60 lb
